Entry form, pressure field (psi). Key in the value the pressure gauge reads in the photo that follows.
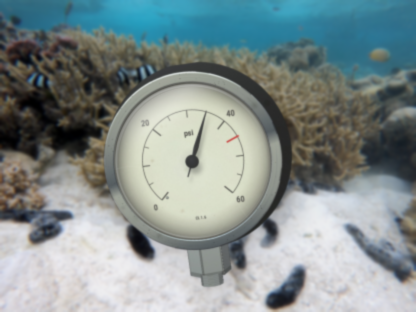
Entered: 35 psi
